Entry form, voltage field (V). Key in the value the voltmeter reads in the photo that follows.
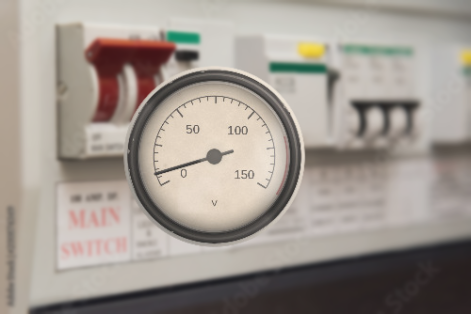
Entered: 7.5 V
